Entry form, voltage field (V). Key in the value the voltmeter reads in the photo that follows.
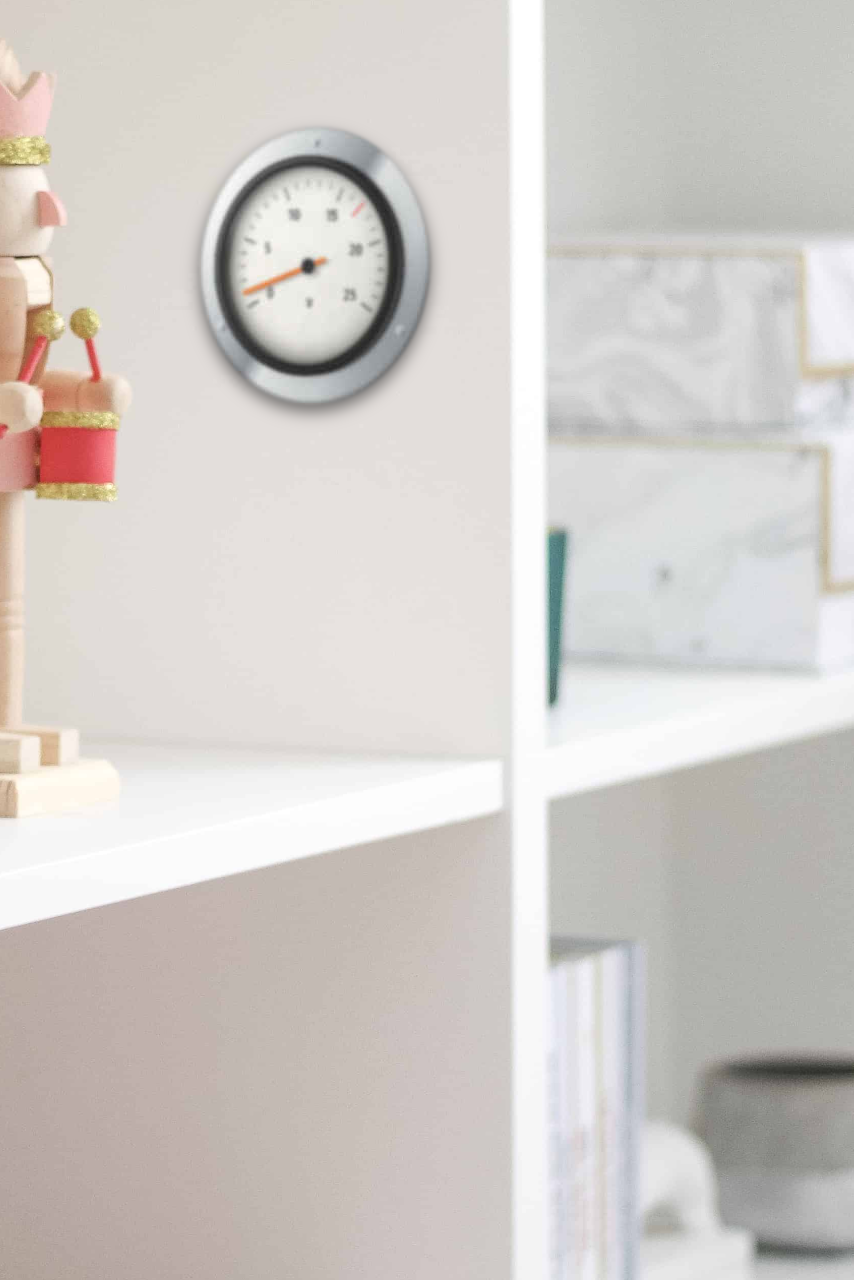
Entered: 1 V
